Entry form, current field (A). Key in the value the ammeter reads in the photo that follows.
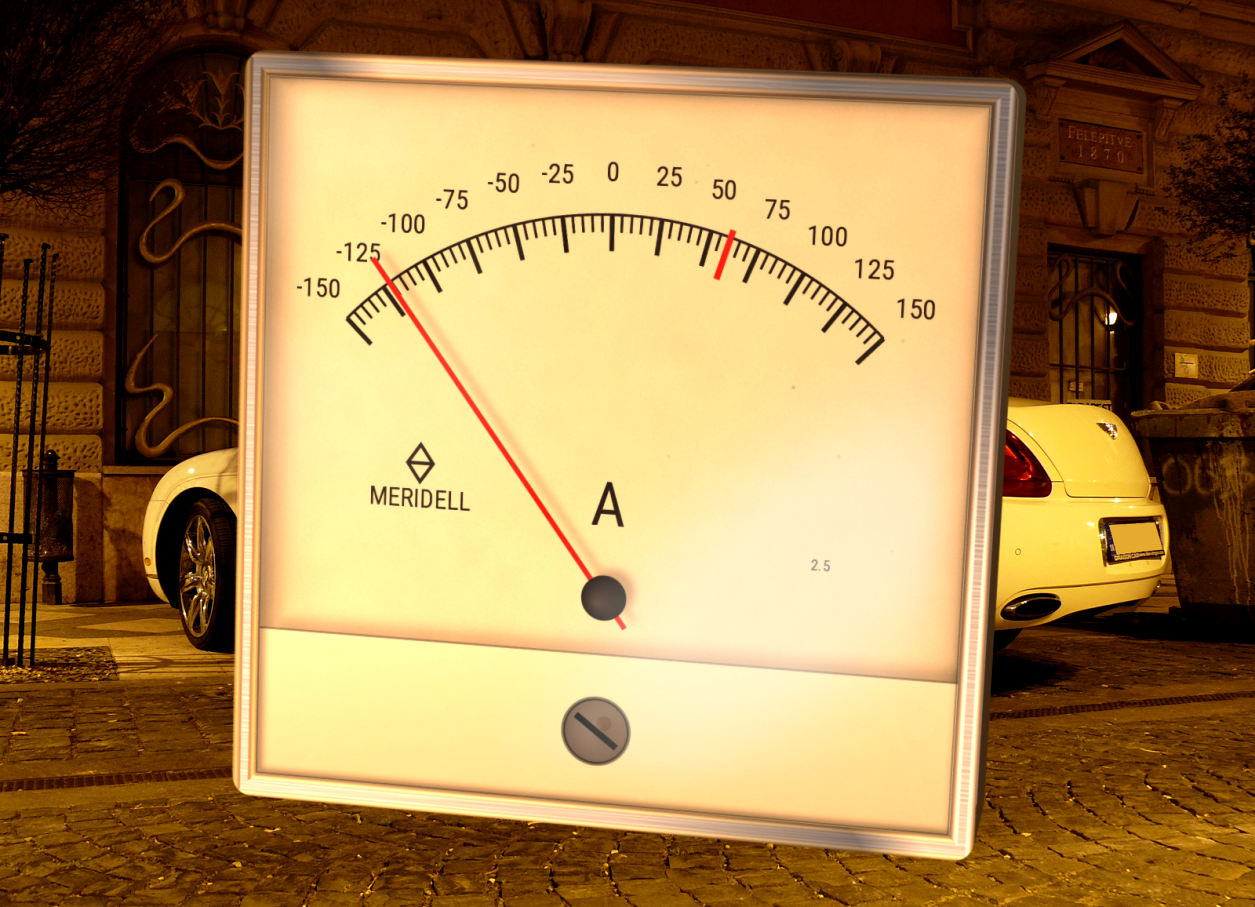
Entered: -120 A
